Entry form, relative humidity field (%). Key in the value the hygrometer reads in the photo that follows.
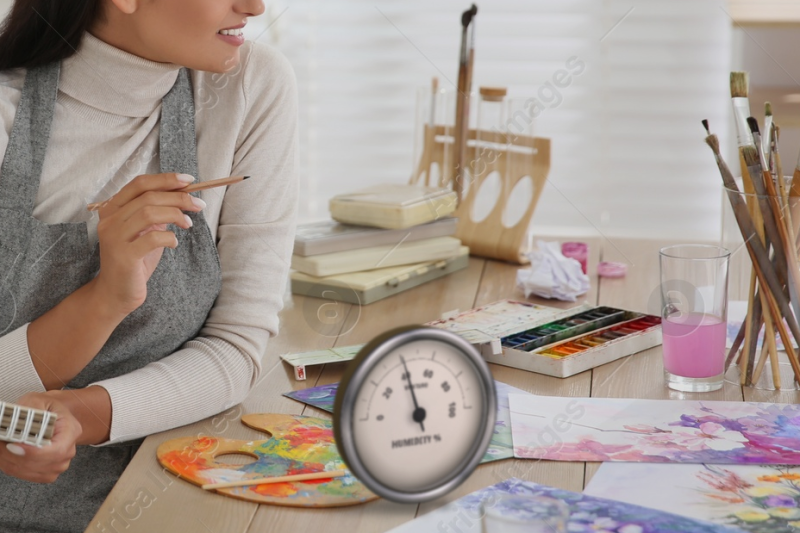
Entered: 40 %
